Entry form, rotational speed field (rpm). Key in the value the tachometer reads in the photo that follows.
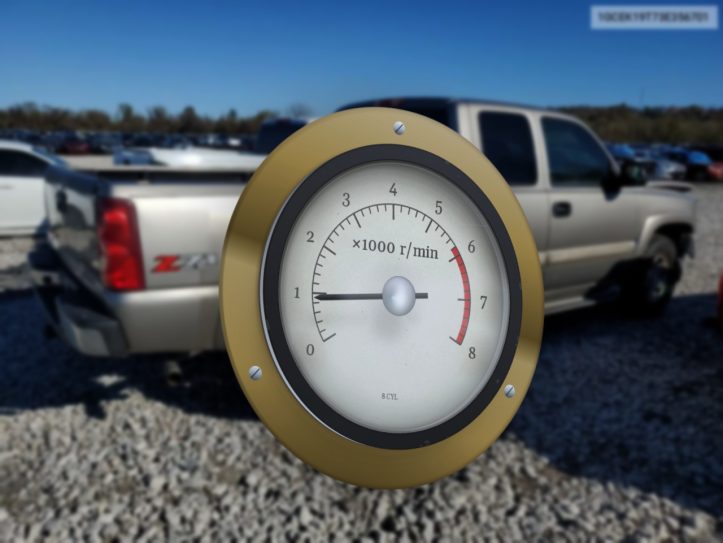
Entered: 900 rpm
